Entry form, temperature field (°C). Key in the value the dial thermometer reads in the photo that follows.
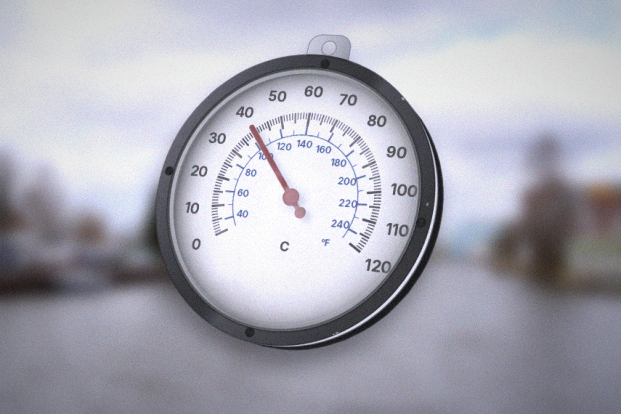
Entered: 40 °C
